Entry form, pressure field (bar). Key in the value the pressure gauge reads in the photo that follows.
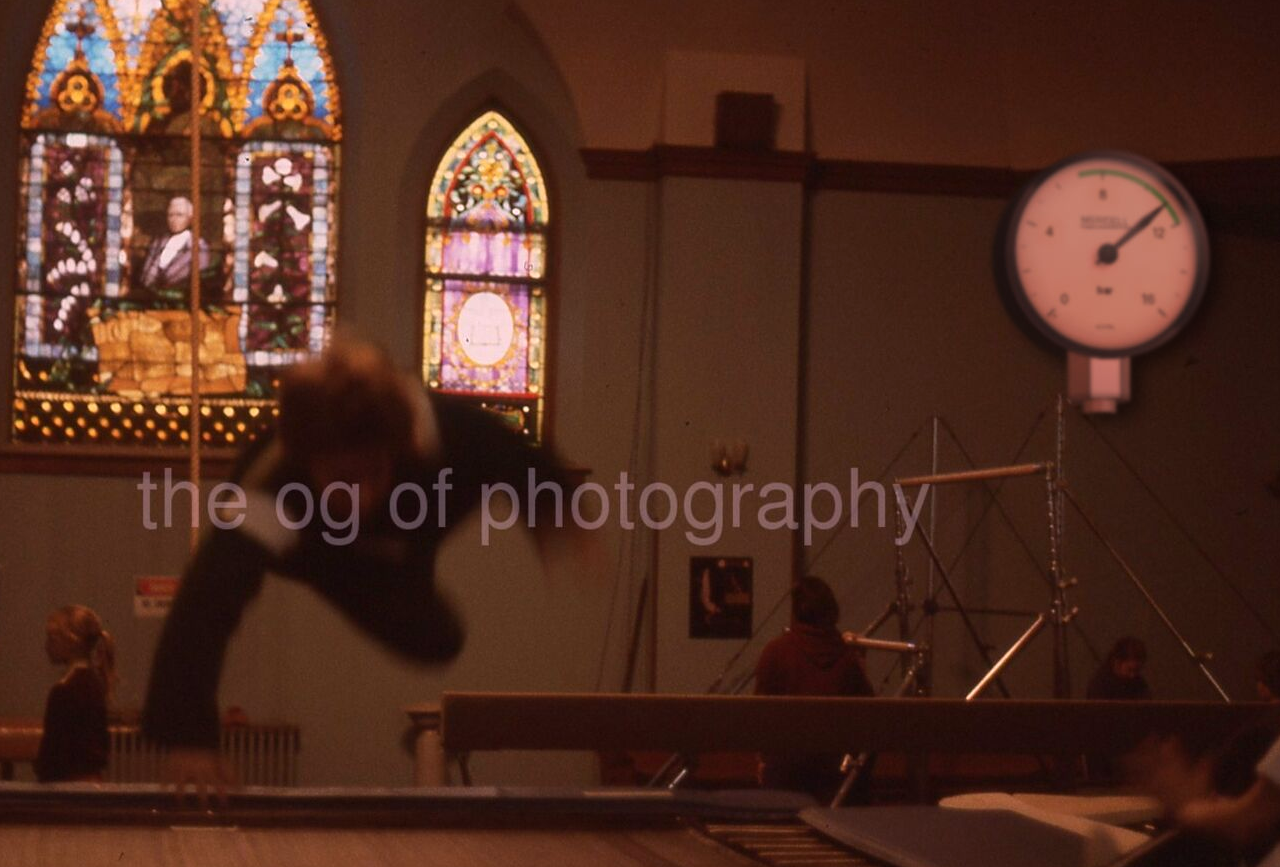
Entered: 11 bar
